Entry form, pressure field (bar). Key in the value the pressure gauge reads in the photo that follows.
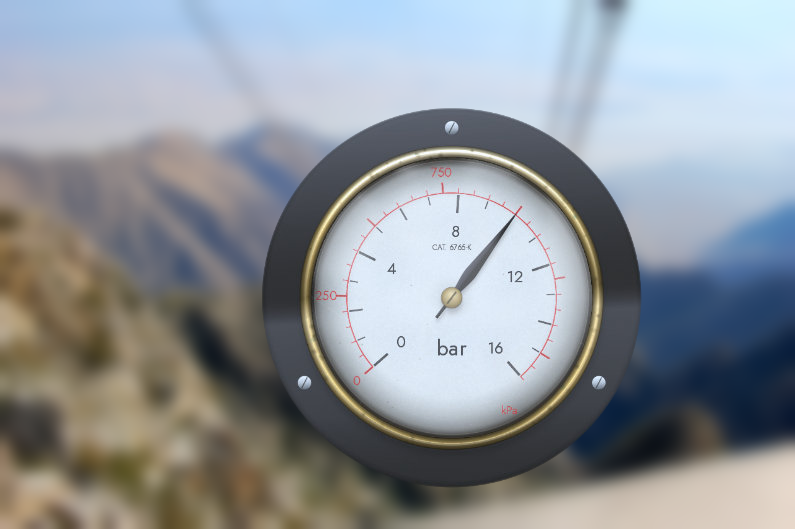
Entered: 10 bar
